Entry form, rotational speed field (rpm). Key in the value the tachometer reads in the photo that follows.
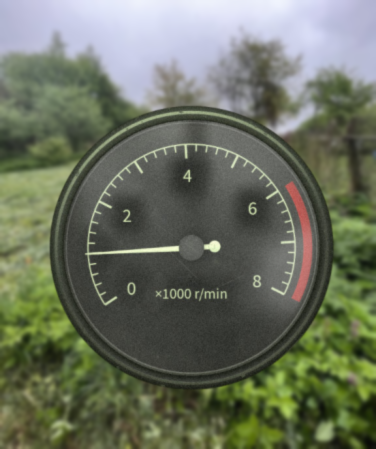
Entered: 1000 rpm
